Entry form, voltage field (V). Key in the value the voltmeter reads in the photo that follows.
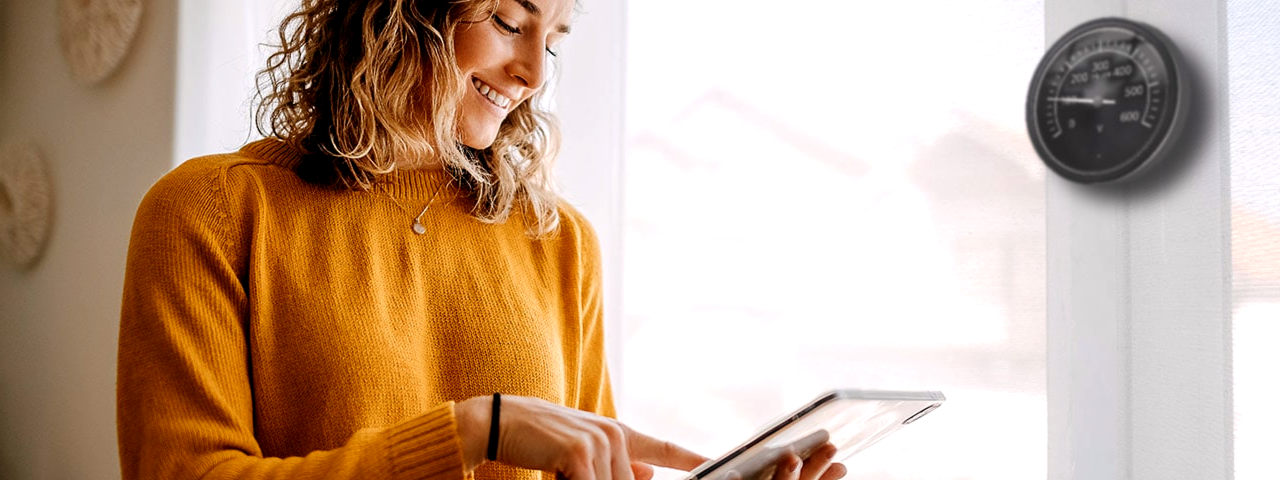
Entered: 100 V
